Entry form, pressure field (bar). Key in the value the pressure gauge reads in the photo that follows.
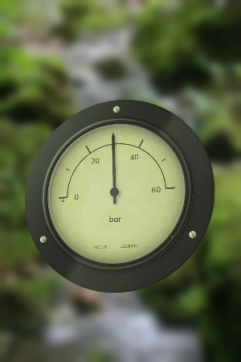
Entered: 30 bar
